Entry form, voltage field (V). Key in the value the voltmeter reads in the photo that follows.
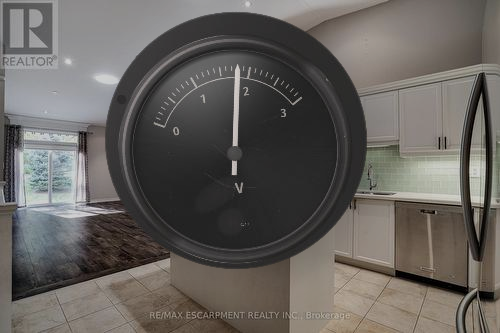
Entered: 1.8 V
